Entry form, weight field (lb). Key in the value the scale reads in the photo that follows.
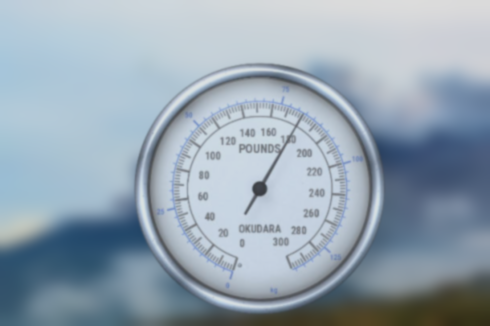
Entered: 180 lb
